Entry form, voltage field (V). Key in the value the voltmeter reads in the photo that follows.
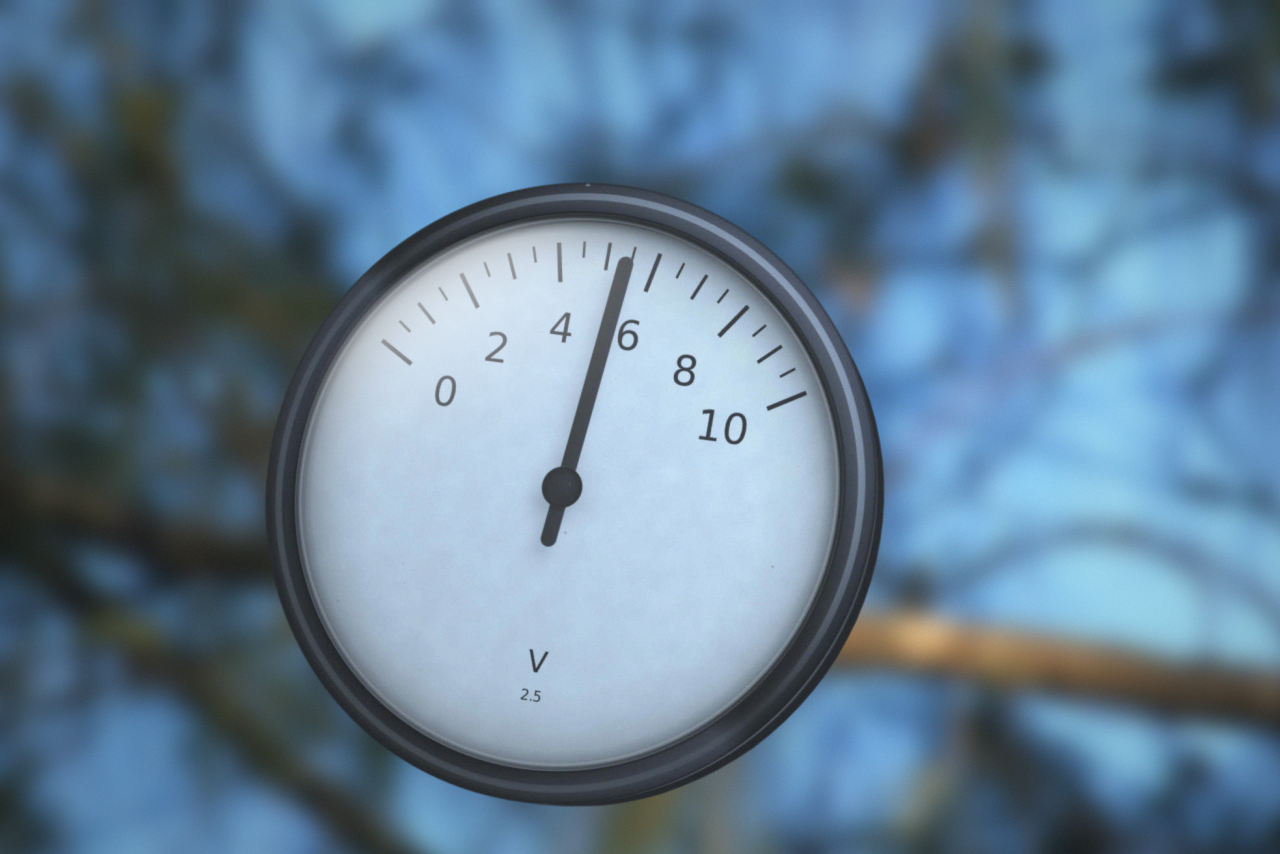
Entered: 5.5 V
